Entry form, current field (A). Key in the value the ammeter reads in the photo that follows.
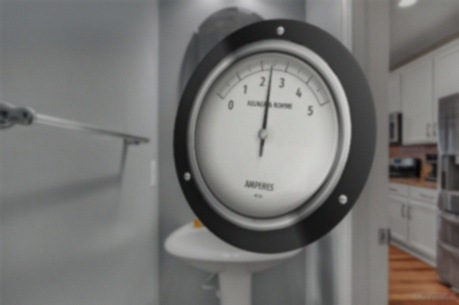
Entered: 2.5 A
